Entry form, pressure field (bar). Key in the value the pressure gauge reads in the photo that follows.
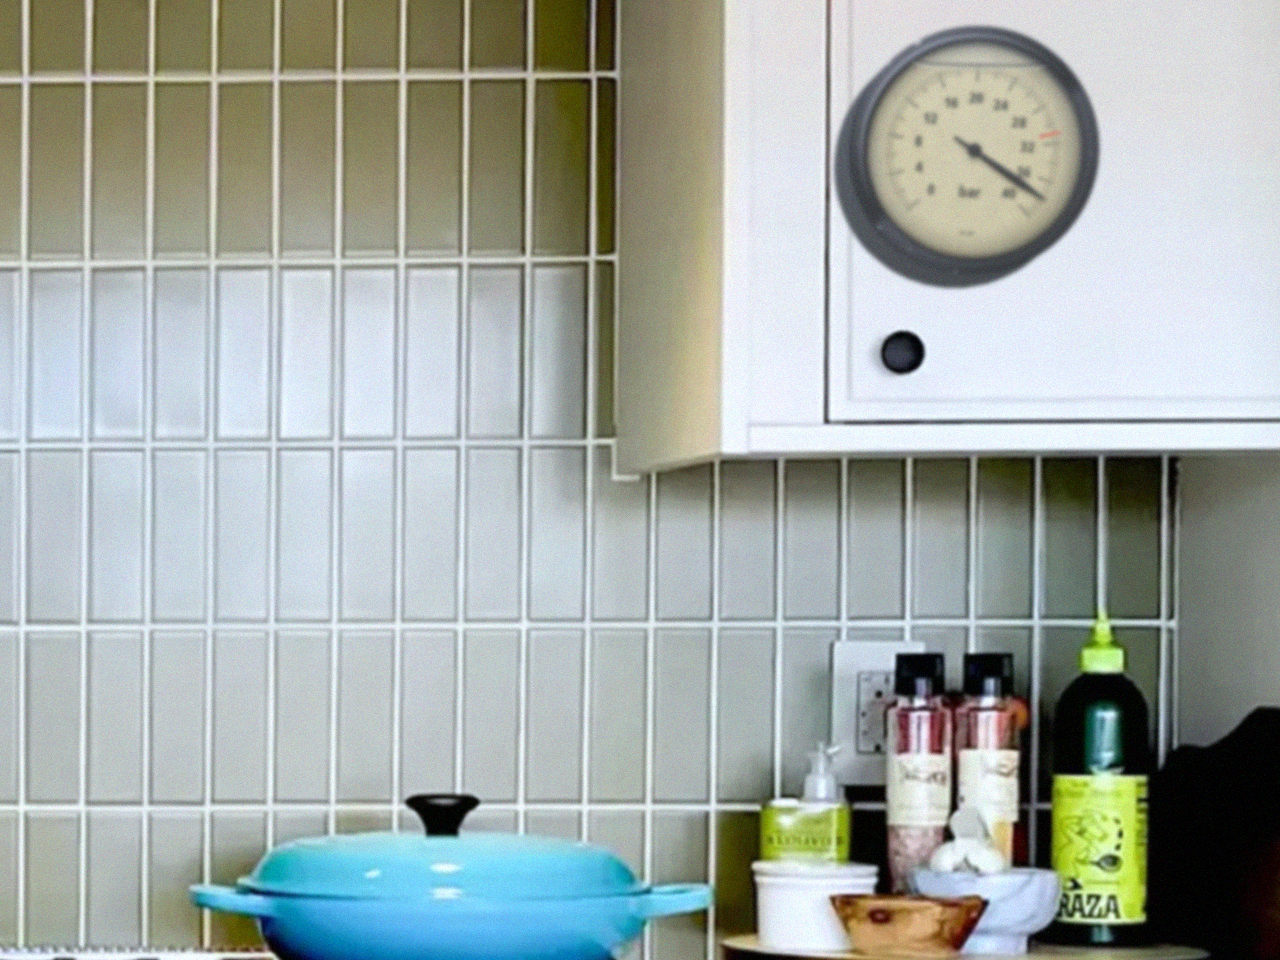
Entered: 38 bar
